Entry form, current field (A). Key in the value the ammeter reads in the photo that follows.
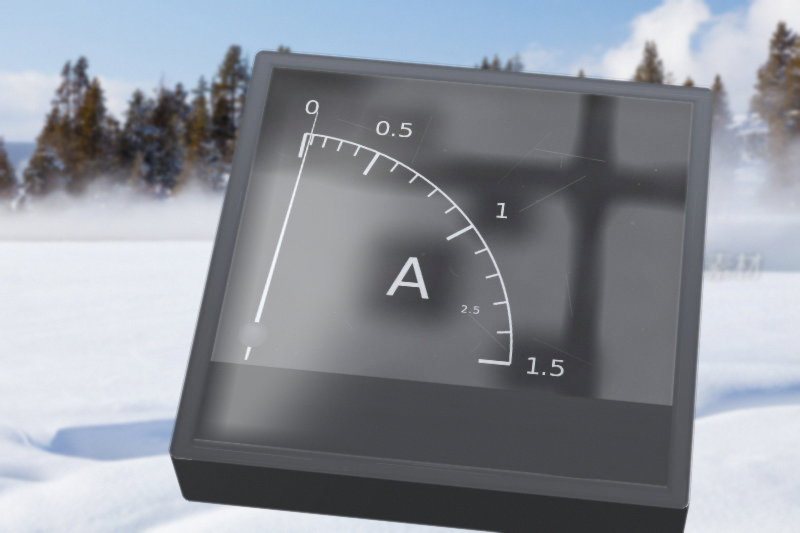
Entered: 0.1 A
